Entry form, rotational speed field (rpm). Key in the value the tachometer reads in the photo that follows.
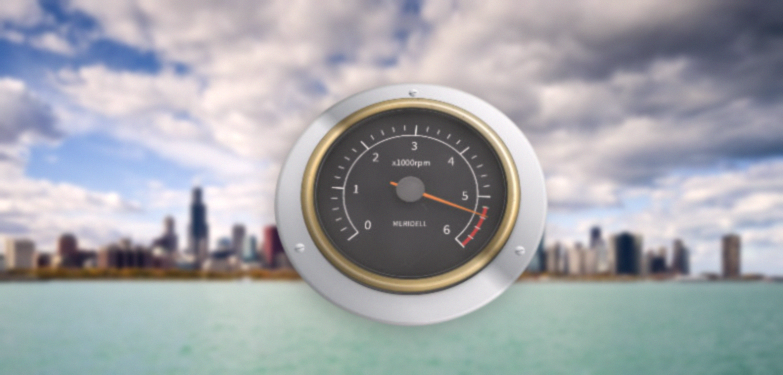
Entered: 5400 rpm
